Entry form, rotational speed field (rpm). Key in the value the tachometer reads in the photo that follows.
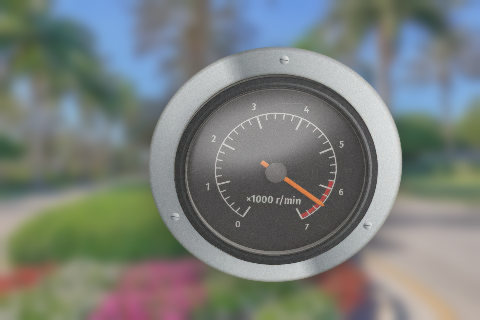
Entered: 6400 rpm
